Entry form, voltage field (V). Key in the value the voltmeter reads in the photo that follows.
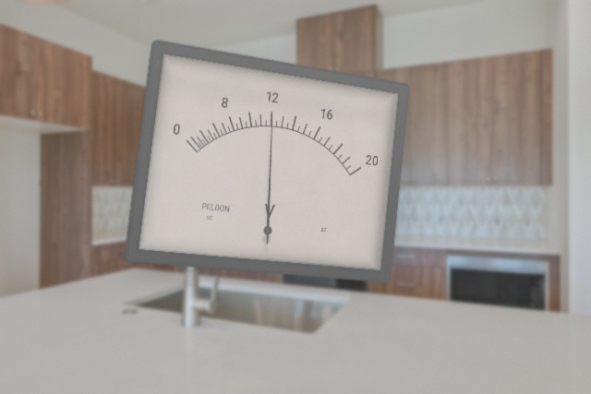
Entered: 12 V
